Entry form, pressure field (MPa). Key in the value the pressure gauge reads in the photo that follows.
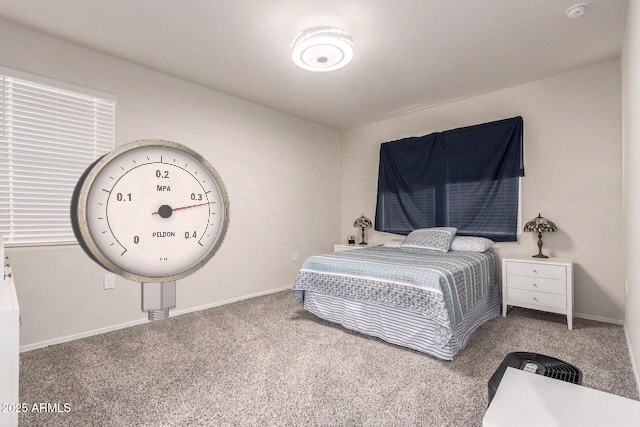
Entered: 0.32 MPa
